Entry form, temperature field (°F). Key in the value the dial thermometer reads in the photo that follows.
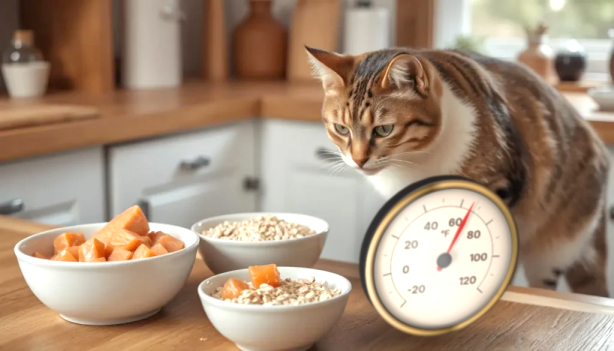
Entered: 65 °F
